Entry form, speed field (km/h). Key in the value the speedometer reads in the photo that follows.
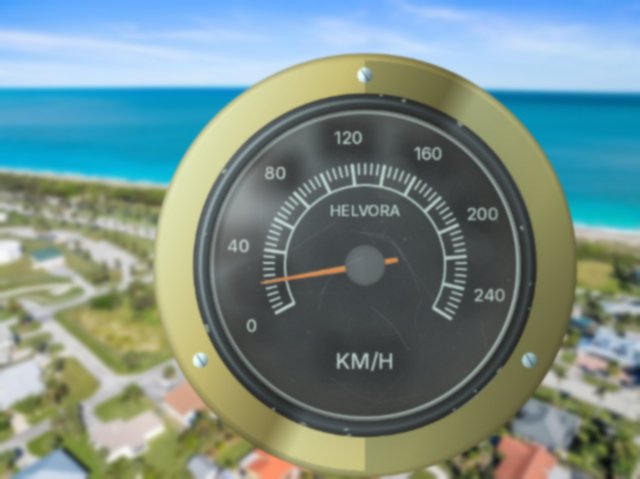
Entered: 20 km/h
